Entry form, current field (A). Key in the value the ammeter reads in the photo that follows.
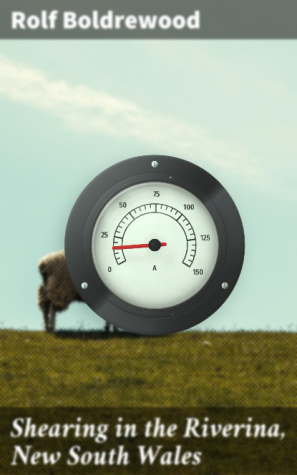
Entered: 15 A
